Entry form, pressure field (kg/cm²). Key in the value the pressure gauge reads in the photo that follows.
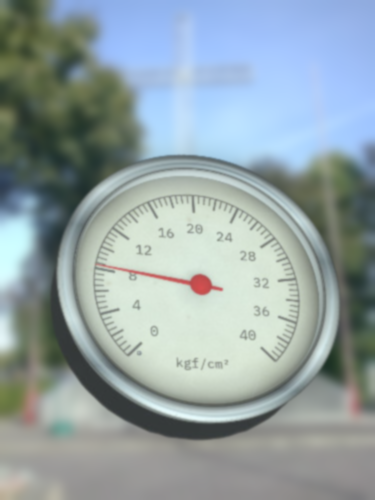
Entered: 8 kg/cm²
